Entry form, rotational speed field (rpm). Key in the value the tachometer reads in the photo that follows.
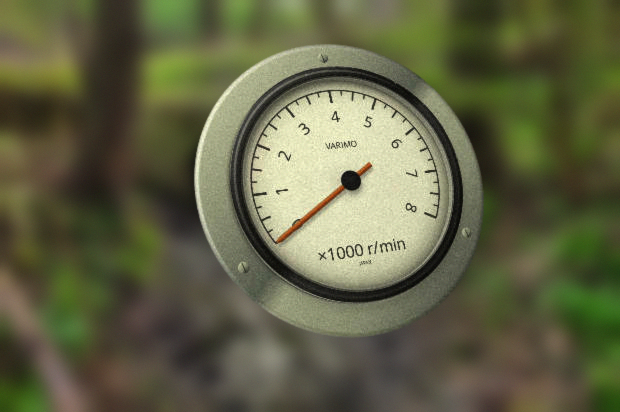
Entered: 0 rpm
